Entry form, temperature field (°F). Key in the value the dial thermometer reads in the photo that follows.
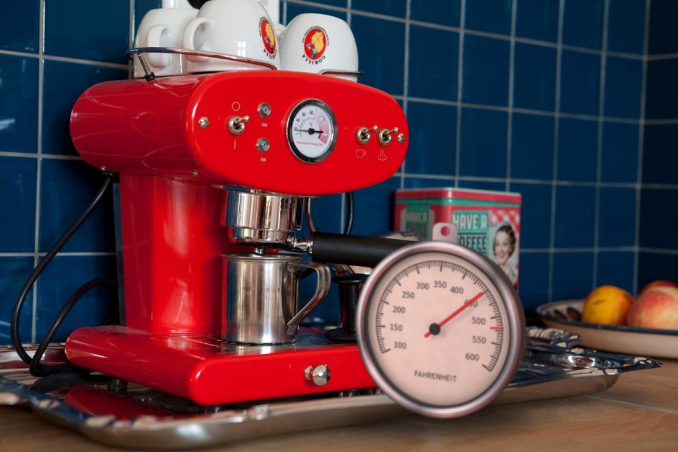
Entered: 450 °F
